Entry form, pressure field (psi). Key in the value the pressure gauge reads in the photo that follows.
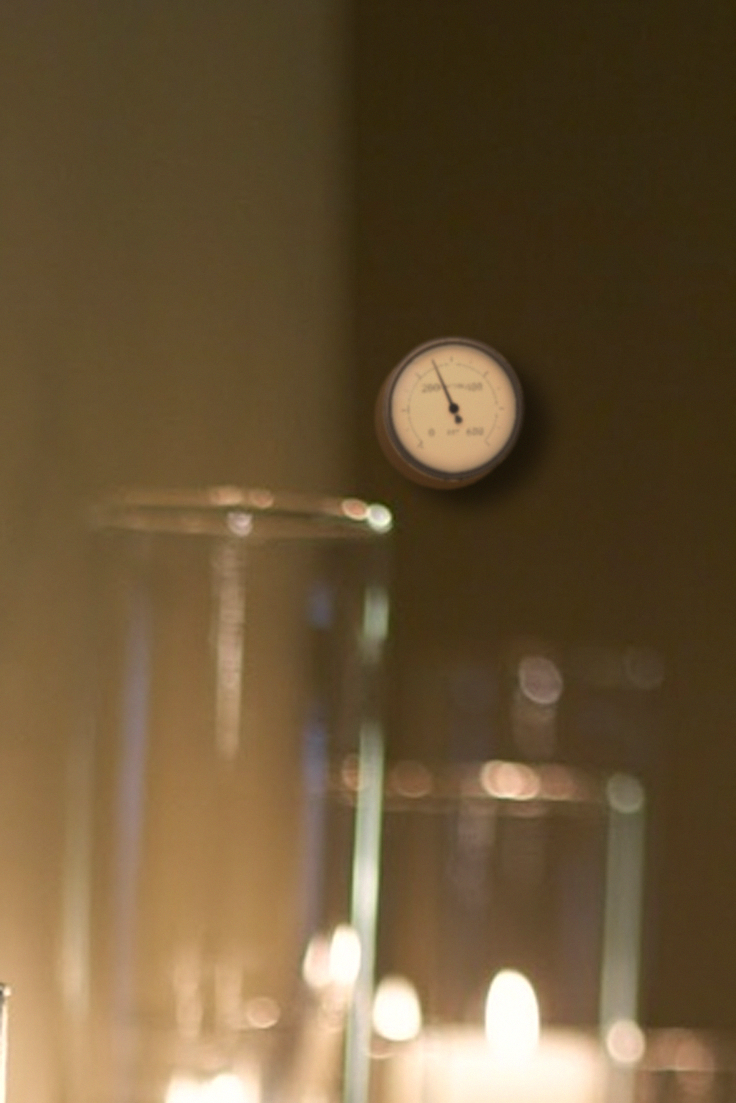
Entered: 250 psi
